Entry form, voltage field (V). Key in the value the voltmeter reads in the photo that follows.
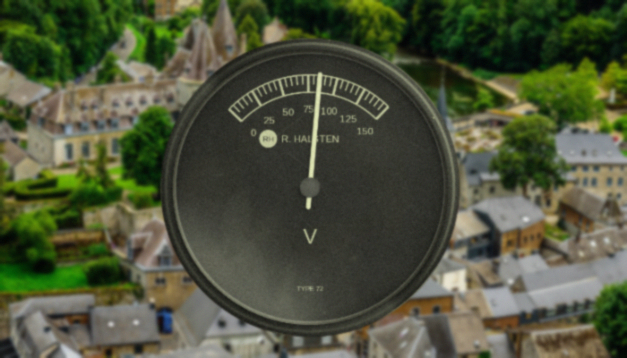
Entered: 85 V
